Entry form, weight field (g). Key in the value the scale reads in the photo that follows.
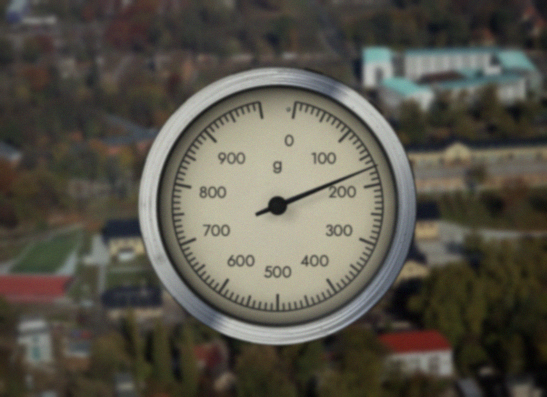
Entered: 170 g
